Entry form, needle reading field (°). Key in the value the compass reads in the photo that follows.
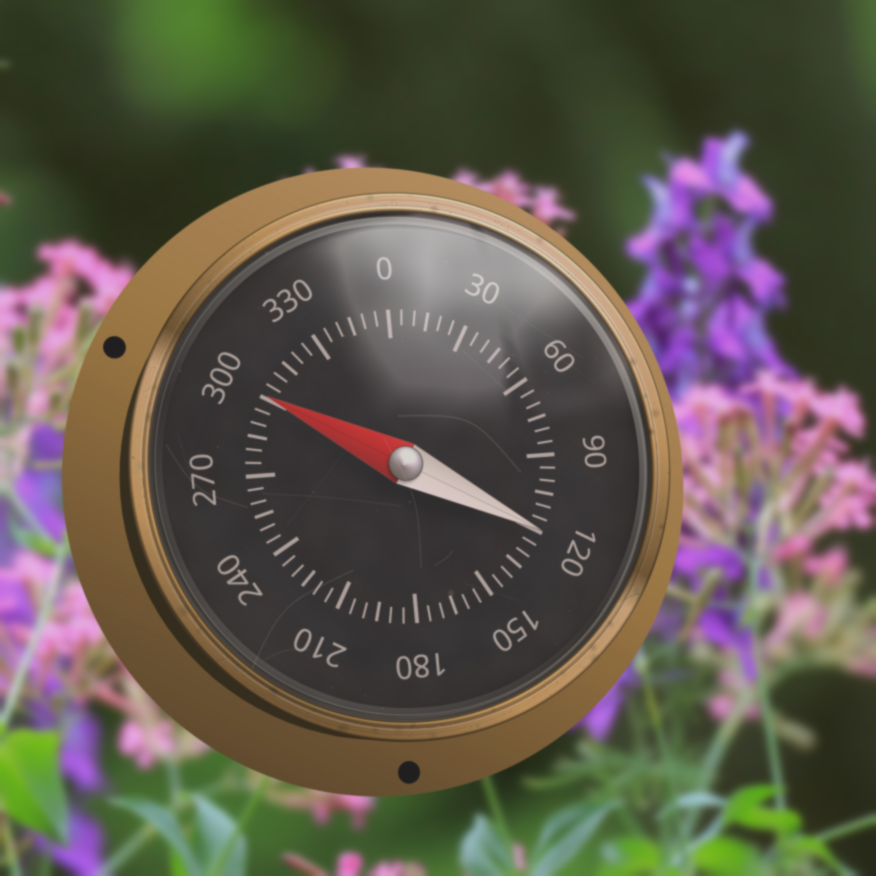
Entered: 300 °
